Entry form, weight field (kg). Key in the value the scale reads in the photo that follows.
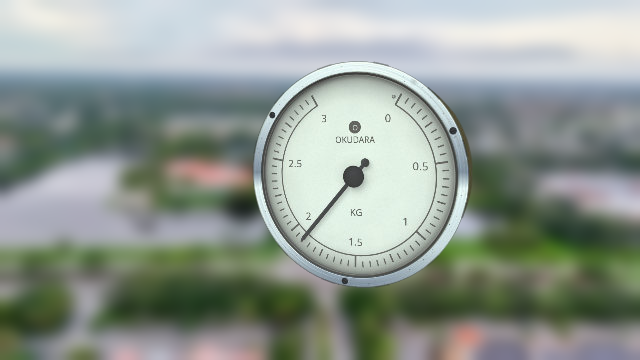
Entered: 1.9 kg
